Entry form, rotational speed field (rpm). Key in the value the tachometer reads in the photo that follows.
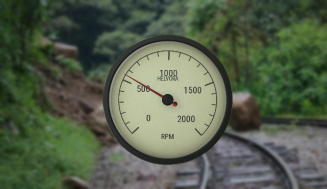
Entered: 550 rpm
